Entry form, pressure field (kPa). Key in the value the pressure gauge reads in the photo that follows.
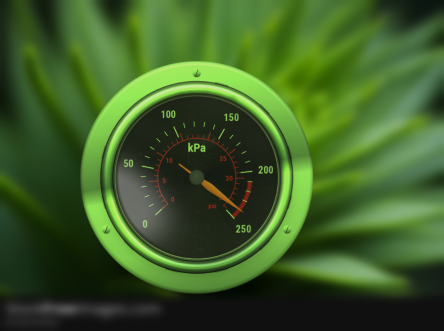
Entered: 240 kPa
